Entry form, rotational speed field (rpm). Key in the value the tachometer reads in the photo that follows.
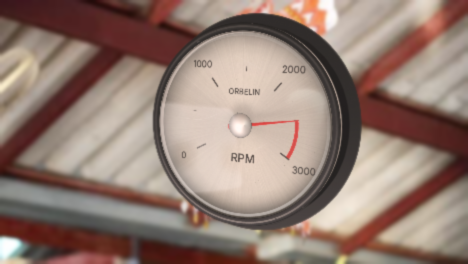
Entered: 2500 rpm
